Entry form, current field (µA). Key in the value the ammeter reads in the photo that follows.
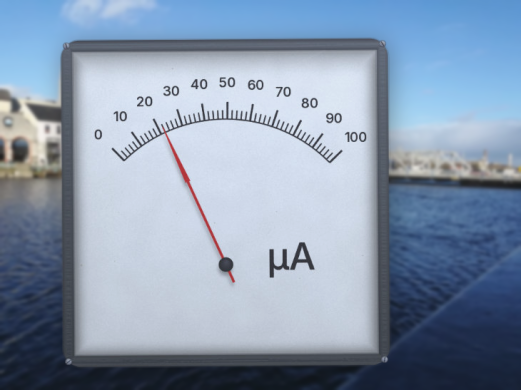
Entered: 22 µA
